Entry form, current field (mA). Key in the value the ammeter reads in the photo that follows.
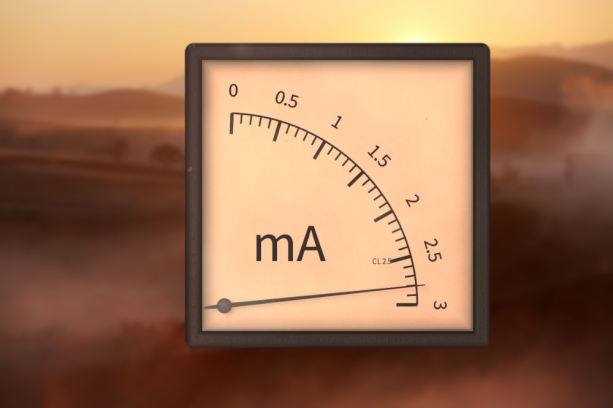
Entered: 2.8 mA
